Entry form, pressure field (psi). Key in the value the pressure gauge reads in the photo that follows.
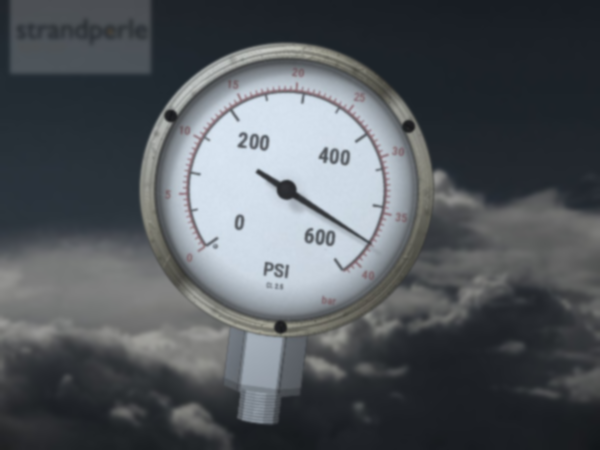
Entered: 550 psi
